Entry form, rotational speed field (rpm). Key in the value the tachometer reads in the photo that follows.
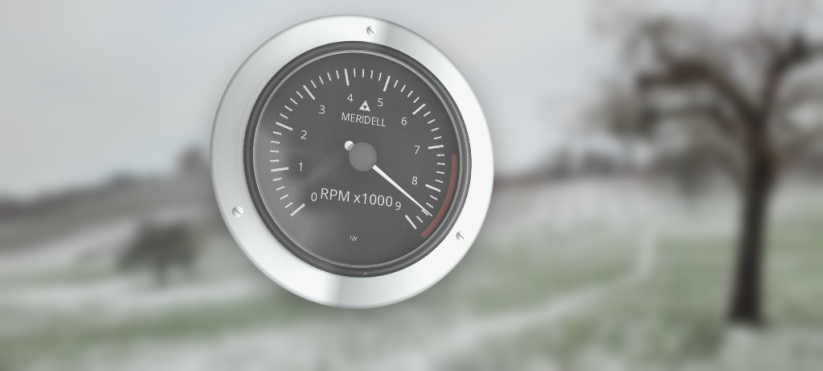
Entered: 8600 rpm
